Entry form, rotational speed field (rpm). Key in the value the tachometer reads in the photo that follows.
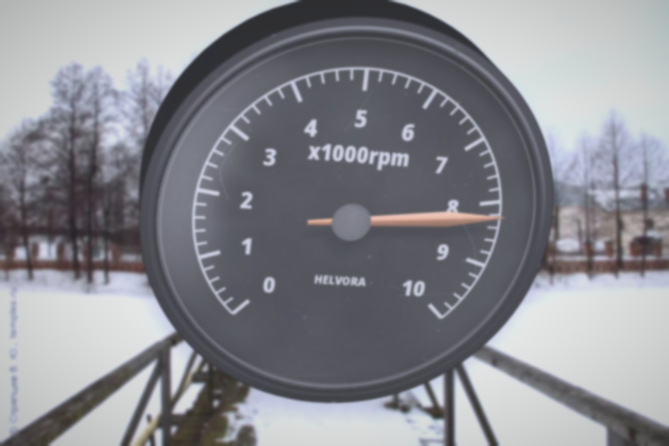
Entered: 8200 rpm
